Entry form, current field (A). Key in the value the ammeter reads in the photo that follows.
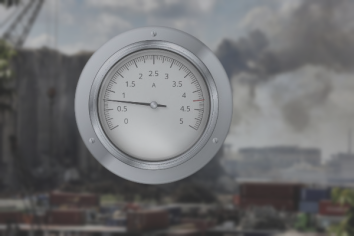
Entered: 0.75 A
